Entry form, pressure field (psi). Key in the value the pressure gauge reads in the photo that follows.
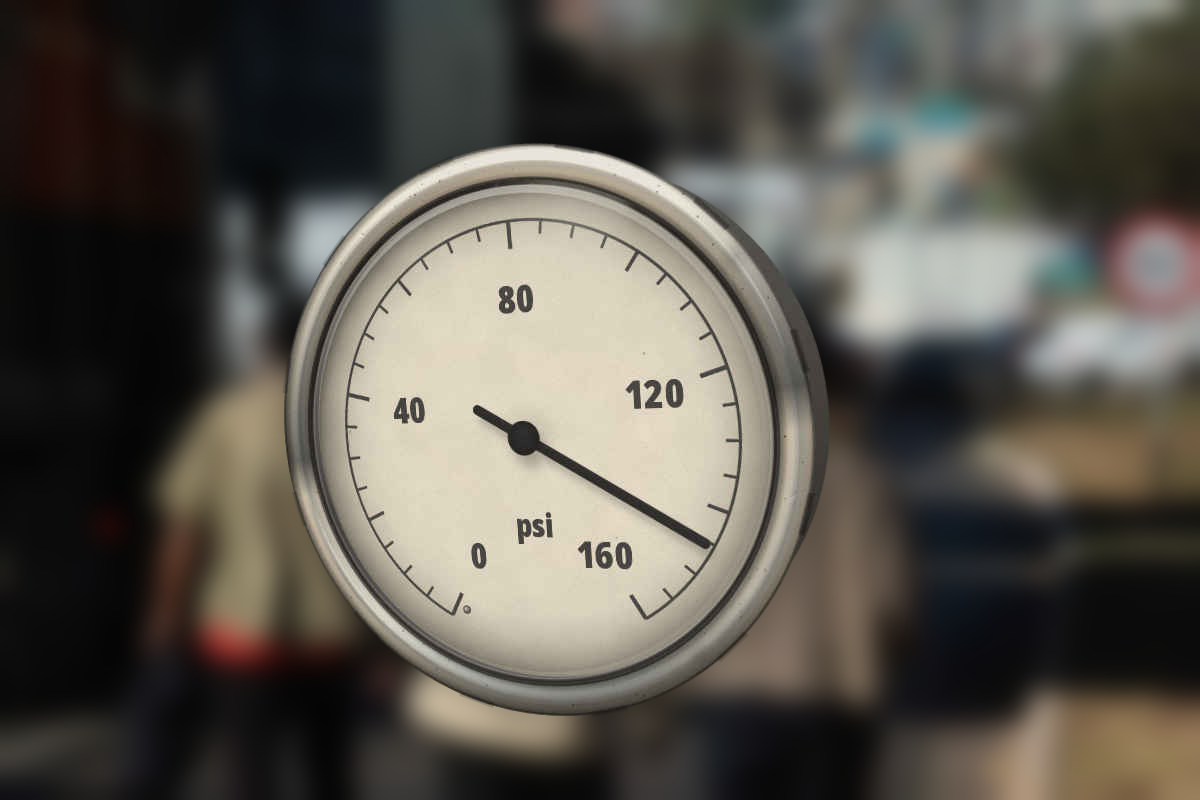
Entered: 145 psi
